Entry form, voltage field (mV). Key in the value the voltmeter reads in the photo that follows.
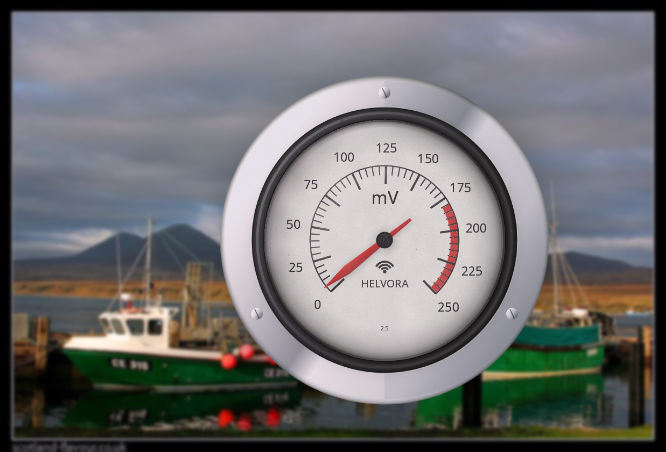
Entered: 5 mV
